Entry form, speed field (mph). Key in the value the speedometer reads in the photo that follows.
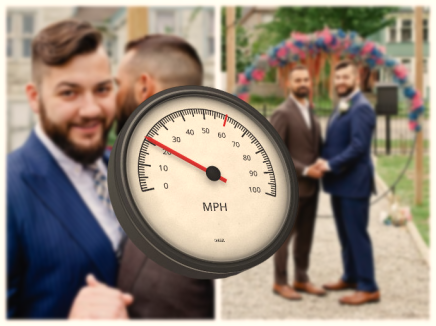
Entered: 20 mph
